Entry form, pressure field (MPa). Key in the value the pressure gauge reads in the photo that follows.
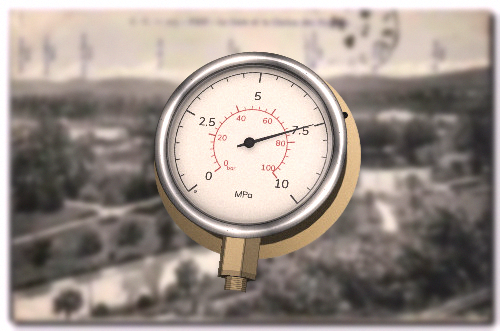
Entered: 7.5 MPa
